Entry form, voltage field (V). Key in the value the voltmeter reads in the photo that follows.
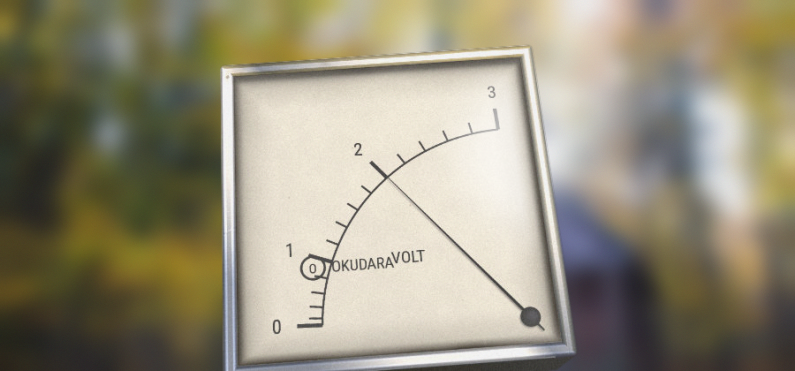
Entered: 2 V
